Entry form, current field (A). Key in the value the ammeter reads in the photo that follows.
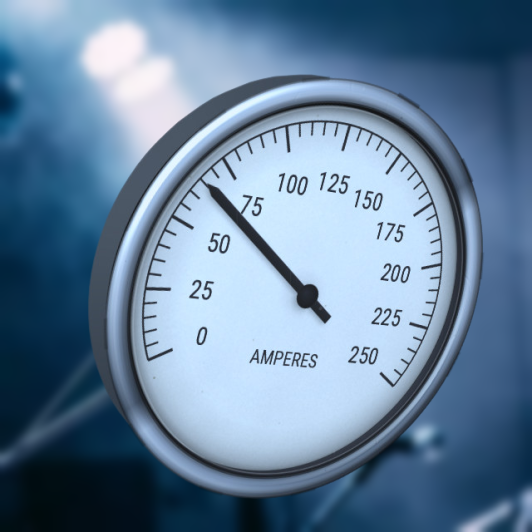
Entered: 65 A
